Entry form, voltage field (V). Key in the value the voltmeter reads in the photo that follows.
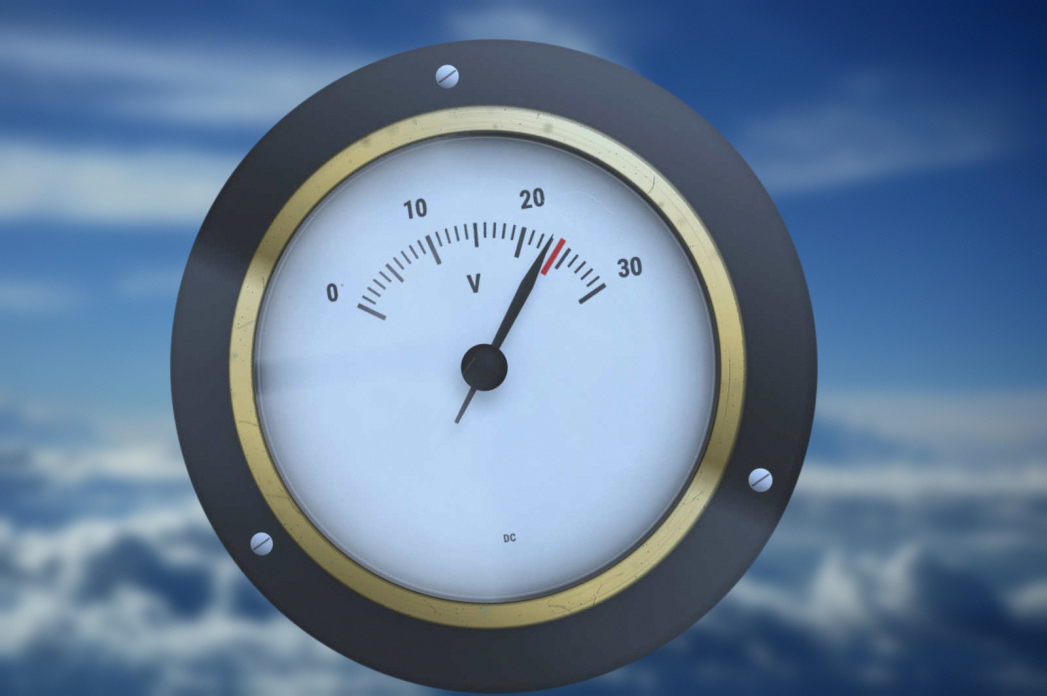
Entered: 23 V
